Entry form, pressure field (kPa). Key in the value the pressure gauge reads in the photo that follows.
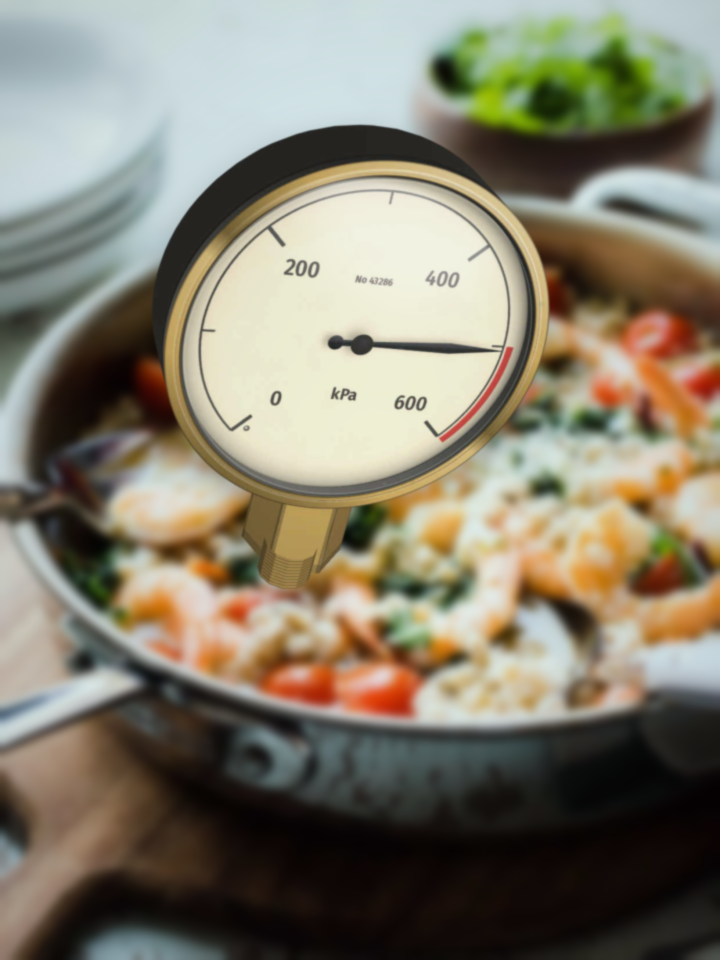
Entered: 500 kPa
